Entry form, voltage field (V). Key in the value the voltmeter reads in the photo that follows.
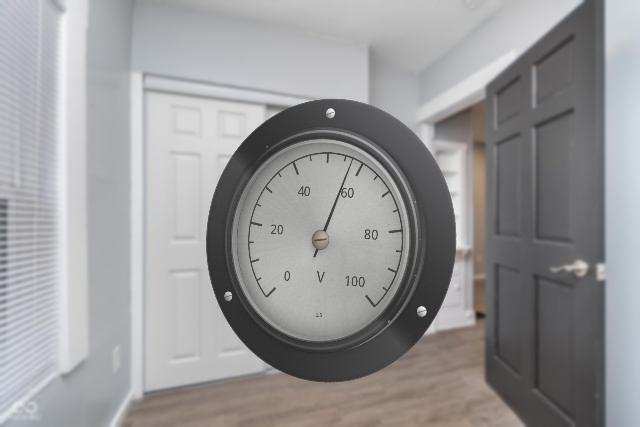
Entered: 57.5 V
